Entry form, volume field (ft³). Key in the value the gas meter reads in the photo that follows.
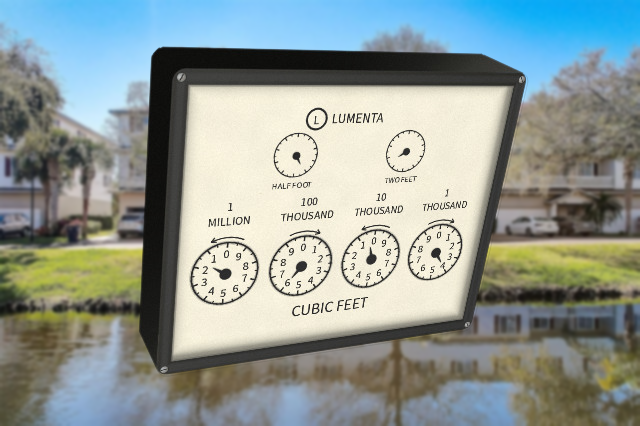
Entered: 160400 ft³
